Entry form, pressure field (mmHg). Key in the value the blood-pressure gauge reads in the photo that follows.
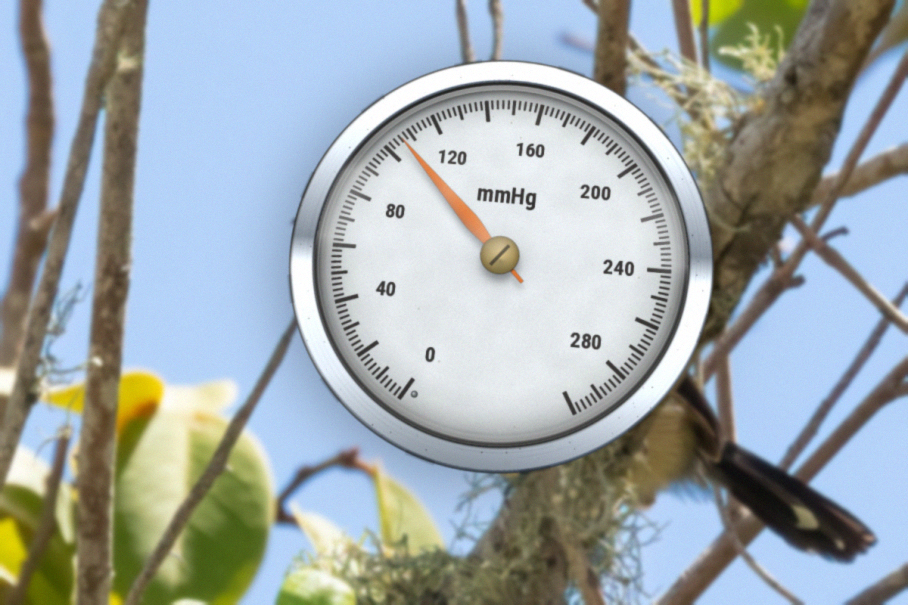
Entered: 106 mmHg
